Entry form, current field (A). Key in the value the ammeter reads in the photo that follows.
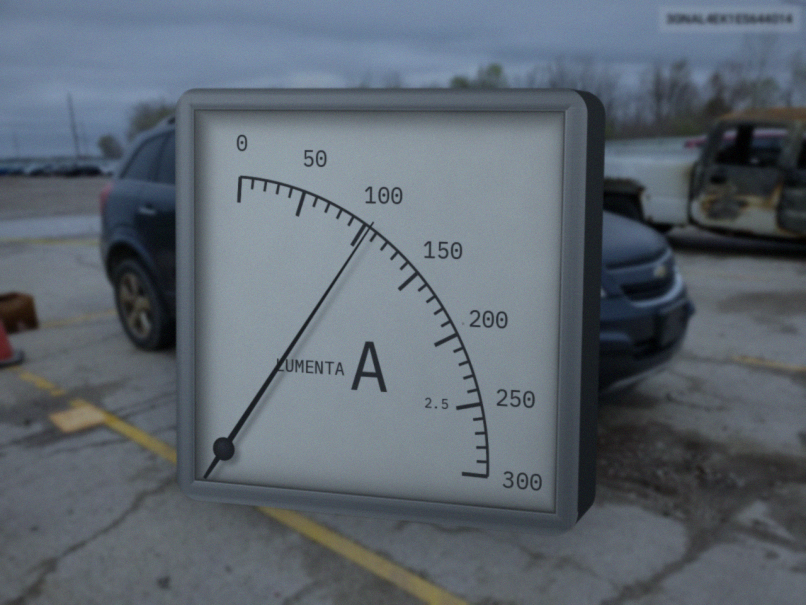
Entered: 105 A
